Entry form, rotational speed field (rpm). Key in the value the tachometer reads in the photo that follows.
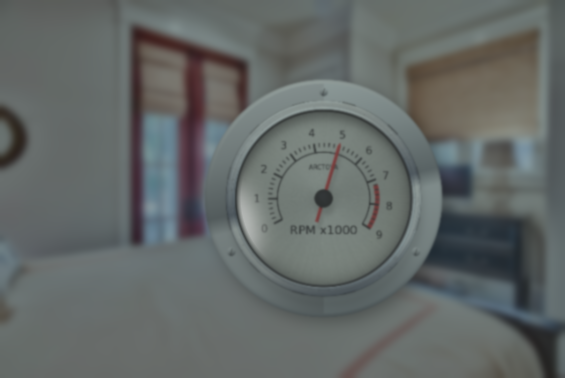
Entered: 5000 rpm
